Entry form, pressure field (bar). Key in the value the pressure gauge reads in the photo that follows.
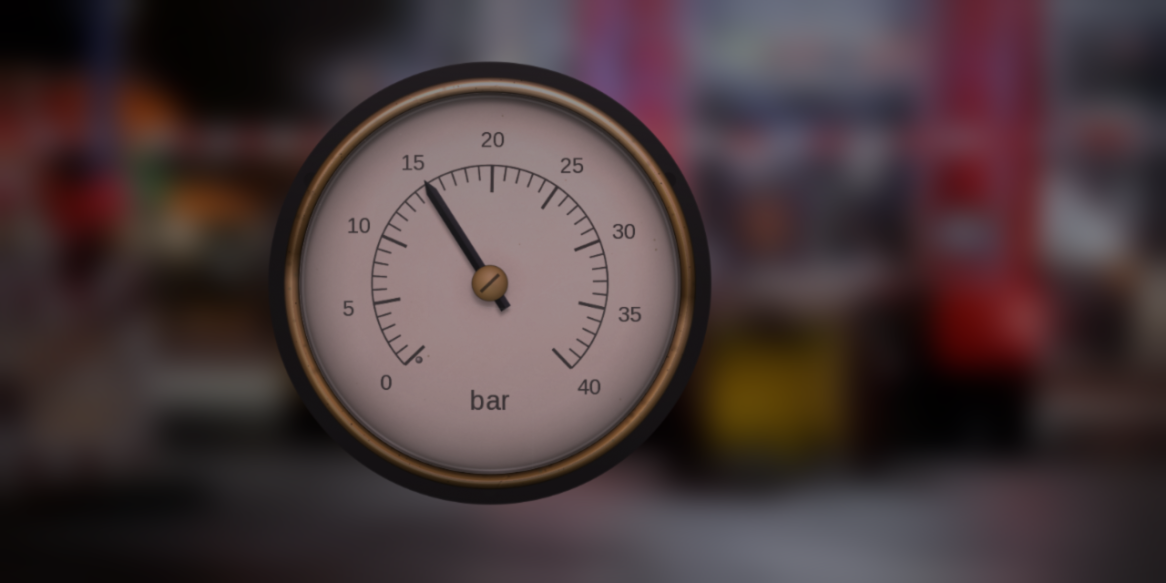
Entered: 15 bar
